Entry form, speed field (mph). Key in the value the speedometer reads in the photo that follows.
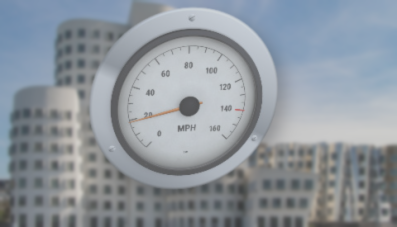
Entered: 20 mph
